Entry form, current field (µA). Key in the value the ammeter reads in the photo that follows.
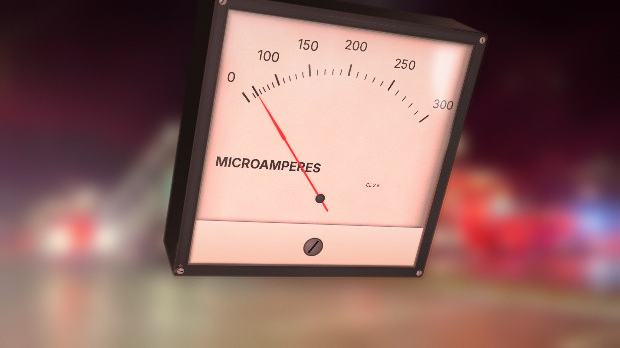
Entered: 50 µA
